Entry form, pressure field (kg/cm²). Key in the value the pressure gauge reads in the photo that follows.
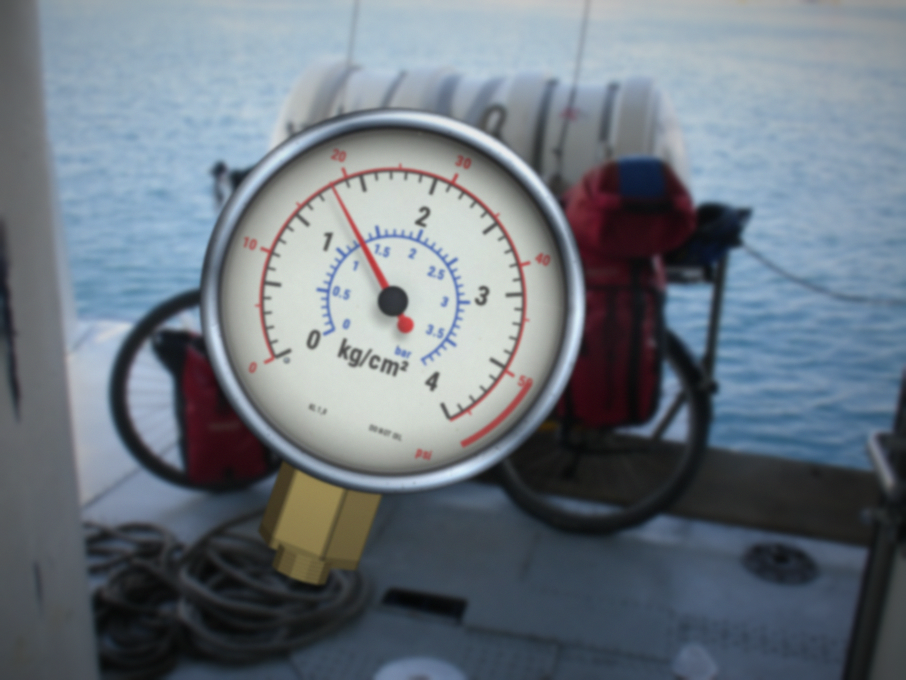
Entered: 1.3 kg/cm²
